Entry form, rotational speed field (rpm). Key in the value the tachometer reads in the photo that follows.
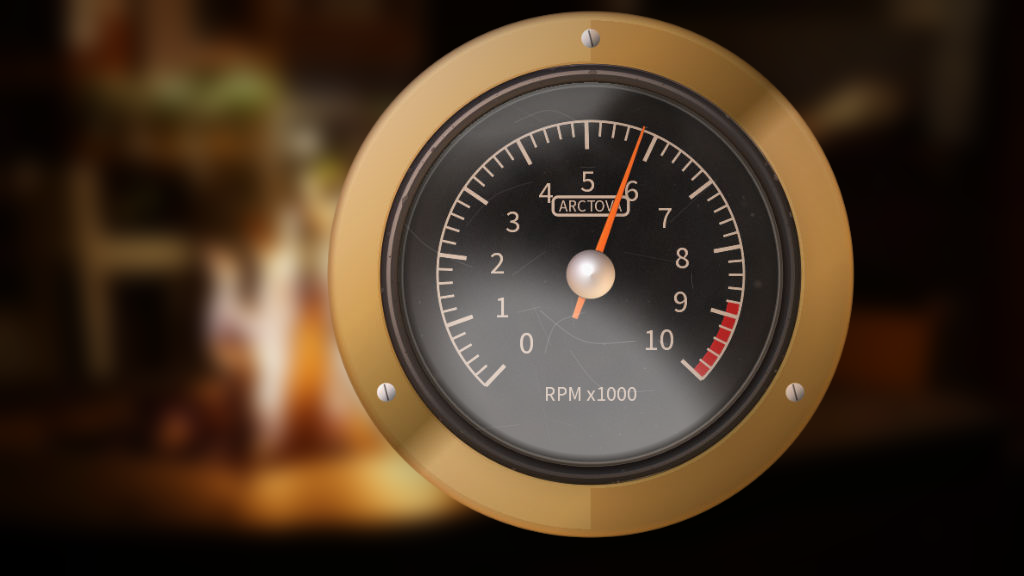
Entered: 5800 rpm
